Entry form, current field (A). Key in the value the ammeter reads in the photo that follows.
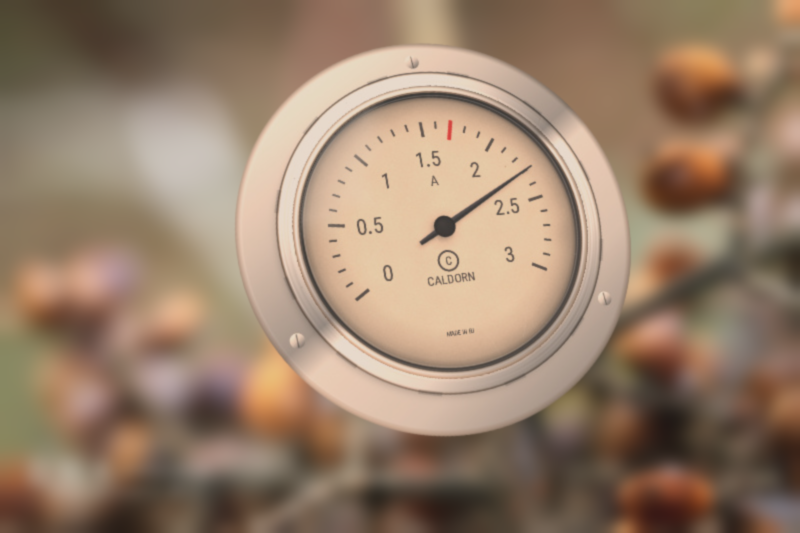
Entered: 2.3 A
